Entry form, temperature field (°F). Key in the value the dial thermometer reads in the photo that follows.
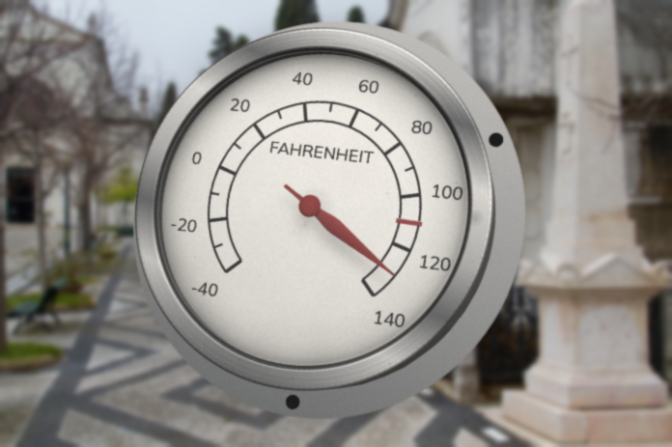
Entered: 130 °F
